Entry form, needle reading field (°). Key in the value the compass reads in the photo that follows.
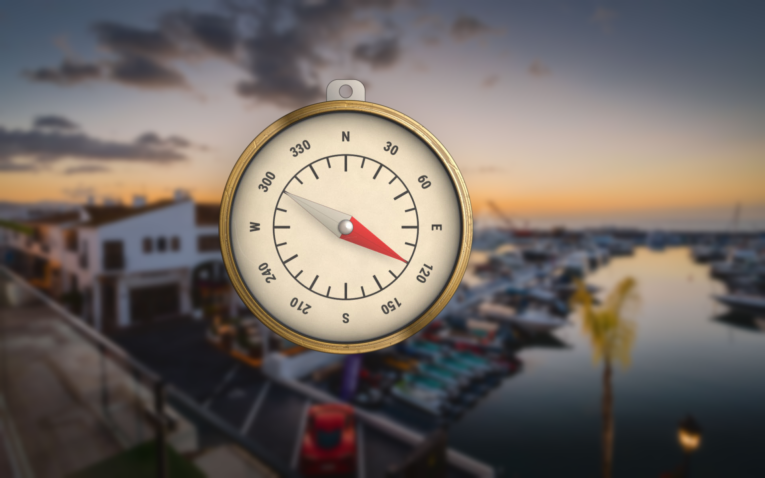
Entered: 120 °
